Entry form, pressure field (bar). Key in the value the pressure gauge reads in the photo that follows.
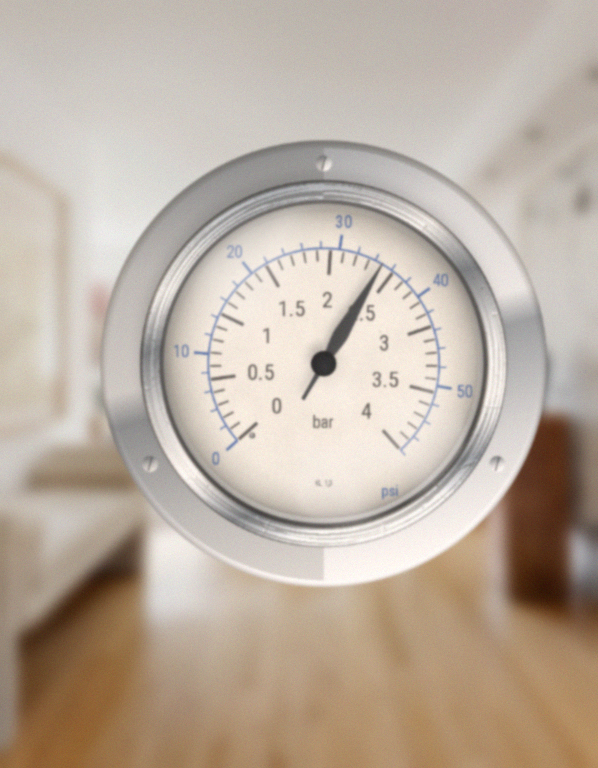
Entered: 2.4 bar
